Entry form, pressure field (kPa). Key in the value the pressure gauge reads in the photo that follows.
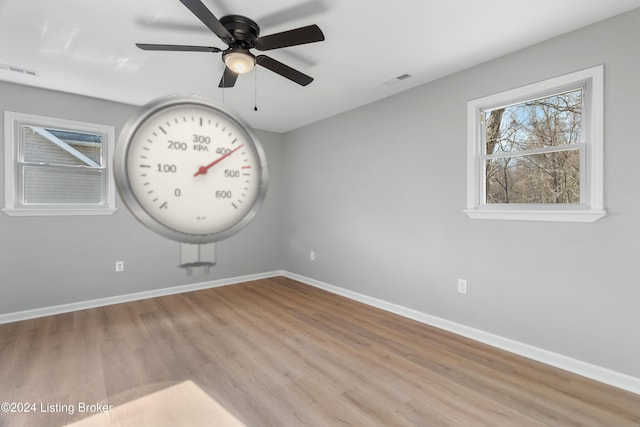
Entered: 420 kPa
